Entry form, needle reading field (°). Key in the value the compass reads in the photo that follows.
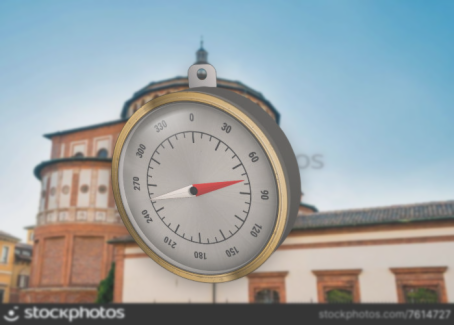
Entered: 75 °
